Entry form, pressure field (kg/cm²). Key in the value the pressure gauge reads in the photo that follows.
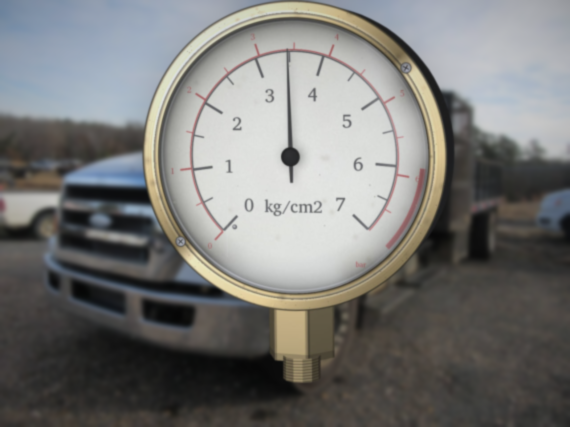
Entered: 3.5 kg/cm²
